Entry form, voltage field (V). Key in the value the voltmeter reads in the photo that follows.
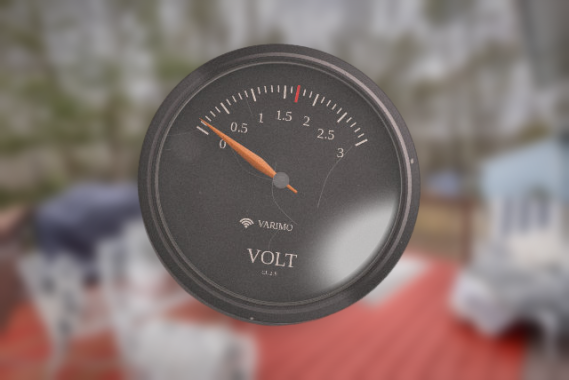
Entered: 0.1 V
